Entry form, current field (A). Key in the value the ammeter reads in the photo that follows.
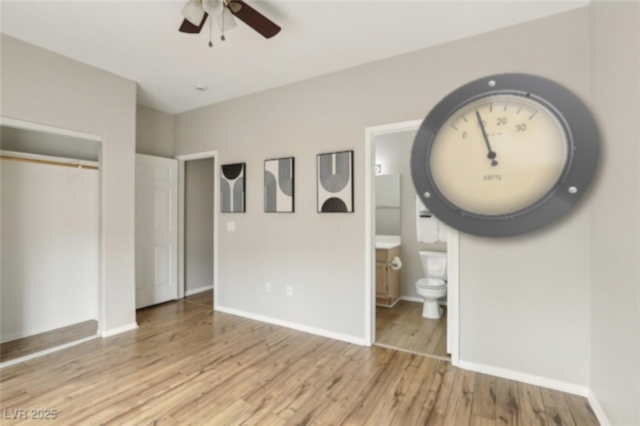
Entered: 10 A
